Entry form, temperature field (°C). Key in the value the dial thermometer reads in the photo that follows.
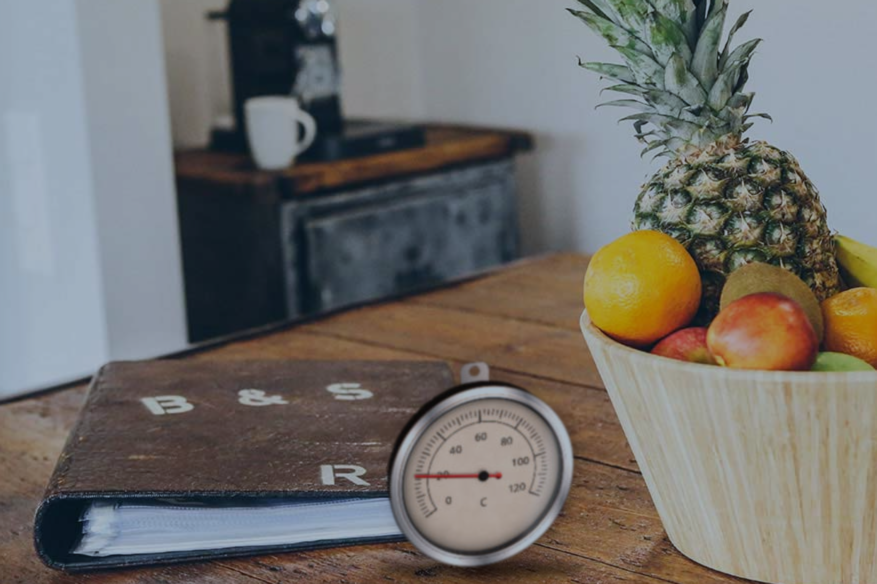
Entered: 20 °C
